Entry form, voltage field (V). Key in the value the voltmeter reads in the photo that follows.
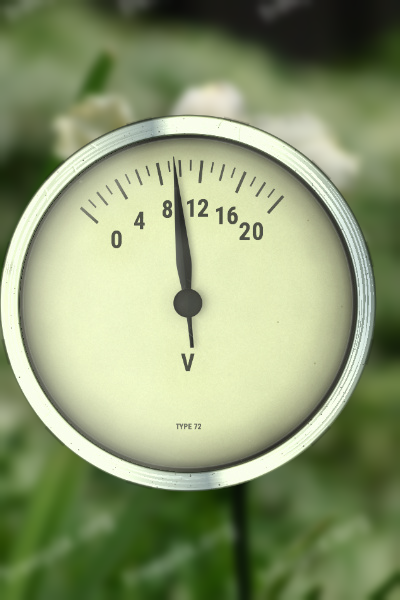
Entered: 9.5 V
